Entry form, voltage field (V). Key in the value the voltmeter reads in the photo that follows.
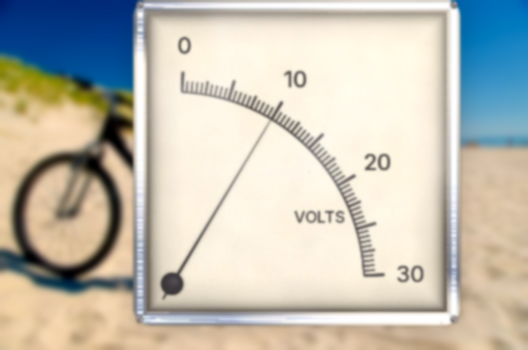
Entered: 10 V
